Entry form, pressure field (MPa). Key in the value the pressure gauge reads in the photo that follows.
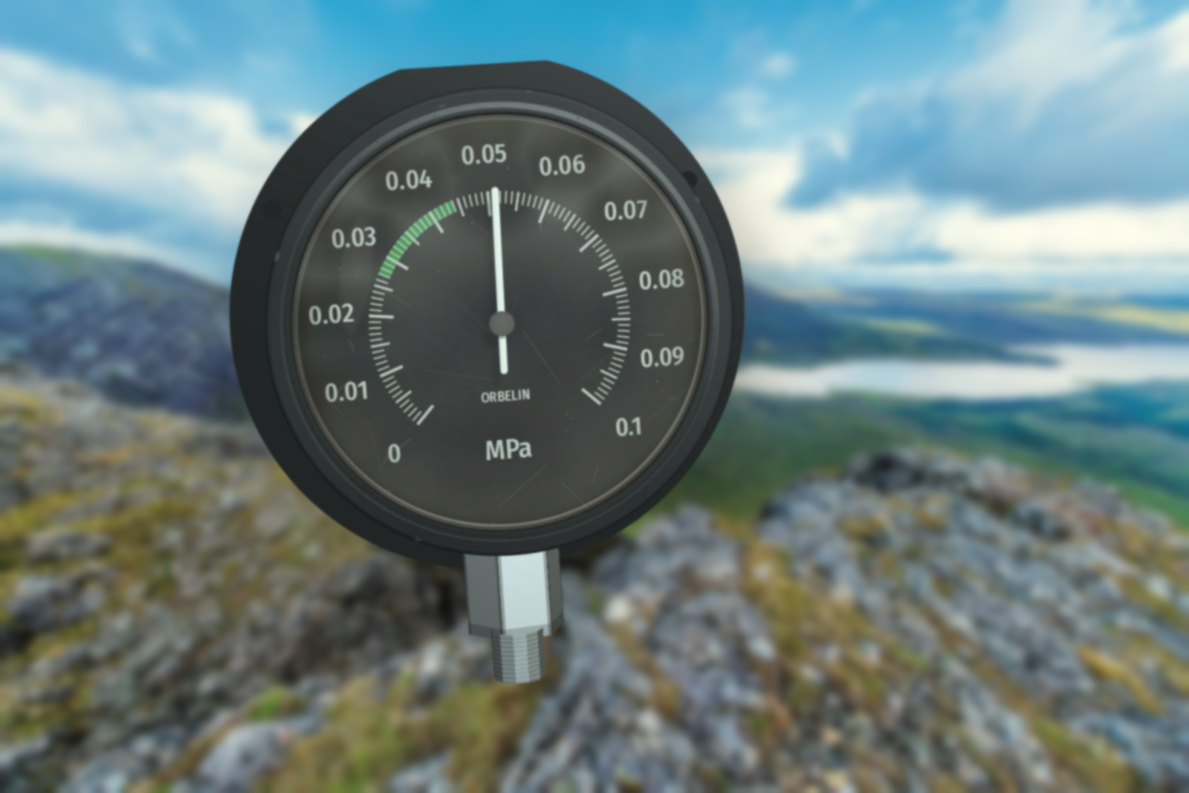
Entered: 0.051 MPa
